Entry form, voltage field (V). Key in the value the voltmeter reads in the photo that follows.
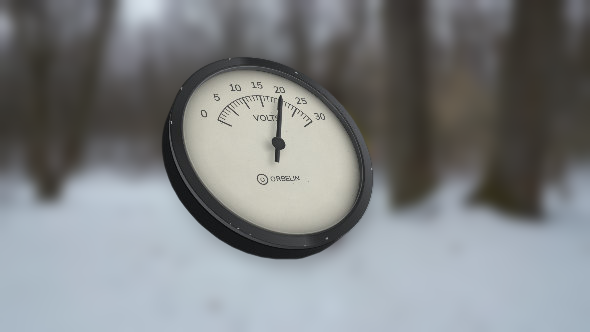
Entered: 20 V
